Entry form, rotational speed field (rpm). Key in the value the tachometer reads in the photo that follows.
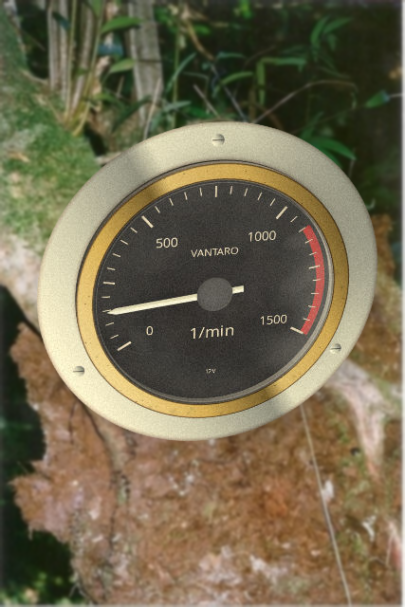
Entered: 150 rpm
